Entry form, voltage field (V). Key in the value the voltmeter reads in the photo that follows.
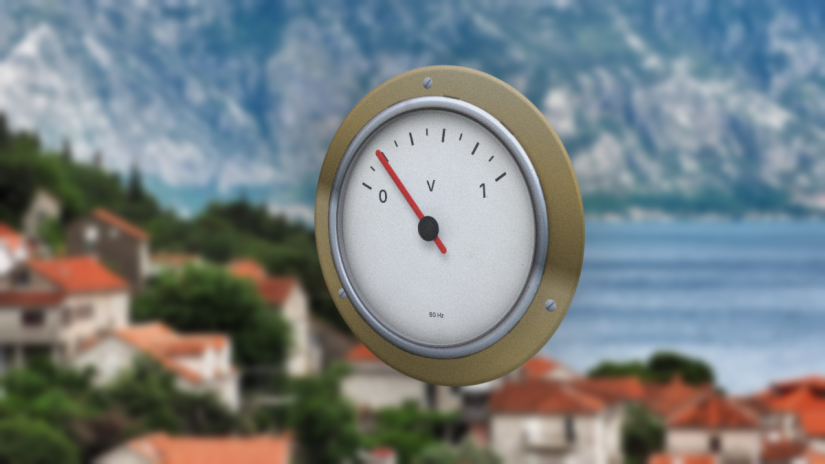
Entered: 0.2 V
